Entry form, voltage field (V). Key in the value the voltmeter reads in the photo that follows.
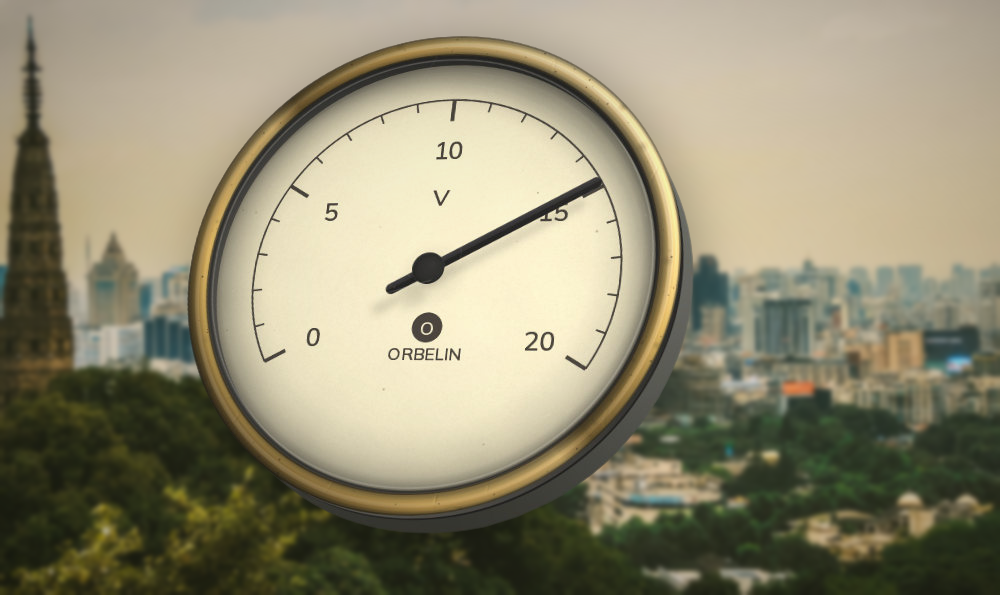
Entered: 15 V
